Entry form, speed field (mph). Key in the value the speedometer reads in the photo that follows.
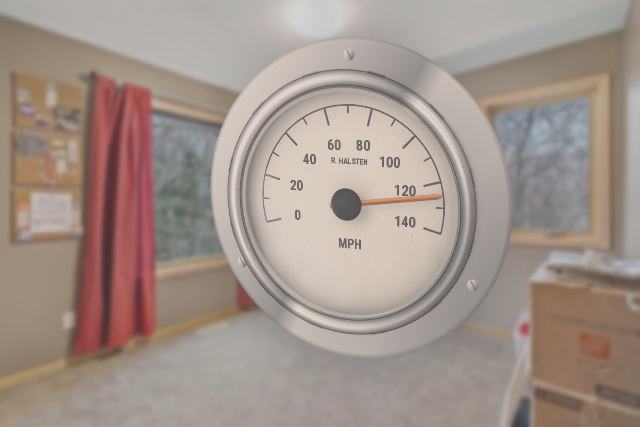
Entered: 125 mph
